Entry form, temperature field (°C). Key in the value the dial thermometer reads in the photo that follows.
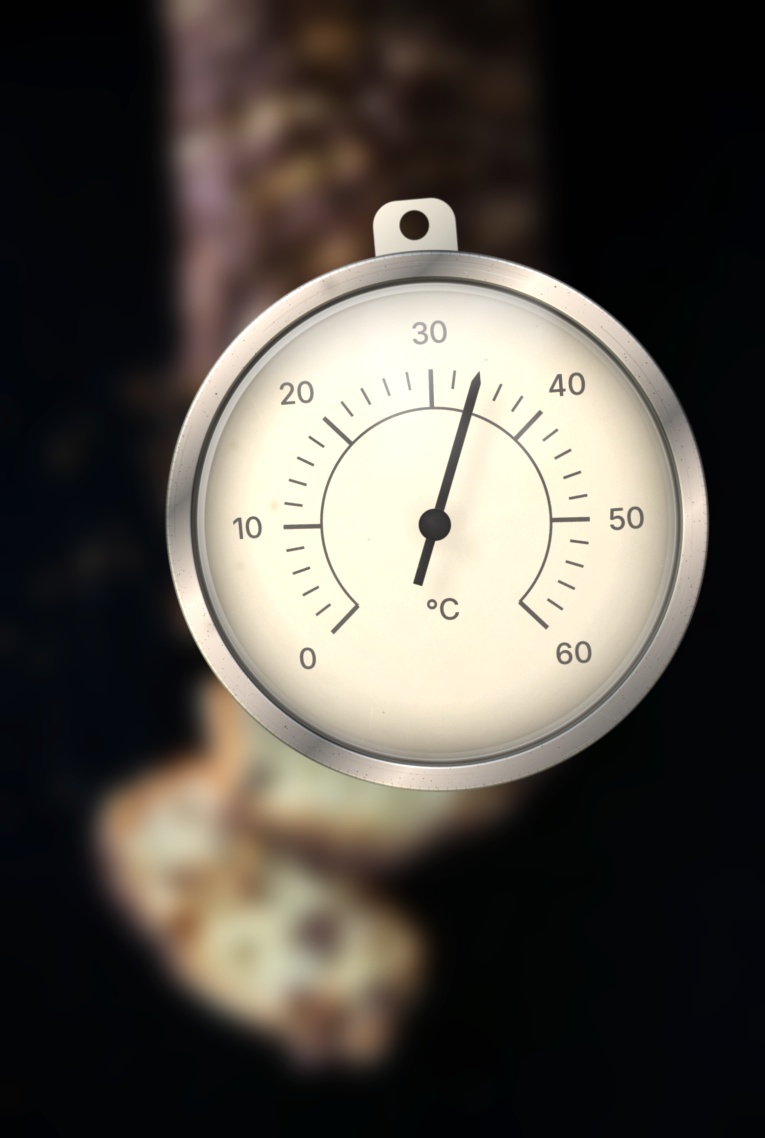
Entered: 34 °C
